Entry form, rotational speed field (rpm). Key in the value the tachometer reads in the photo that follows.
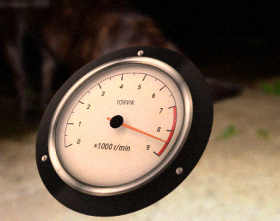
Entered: 8500 rpm
